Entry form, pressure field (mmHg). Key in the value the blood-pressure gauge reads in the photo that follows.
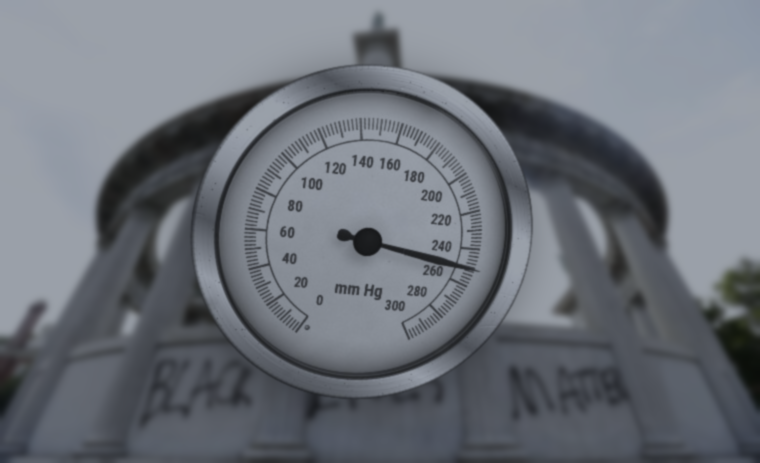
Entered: 250 mmHg
